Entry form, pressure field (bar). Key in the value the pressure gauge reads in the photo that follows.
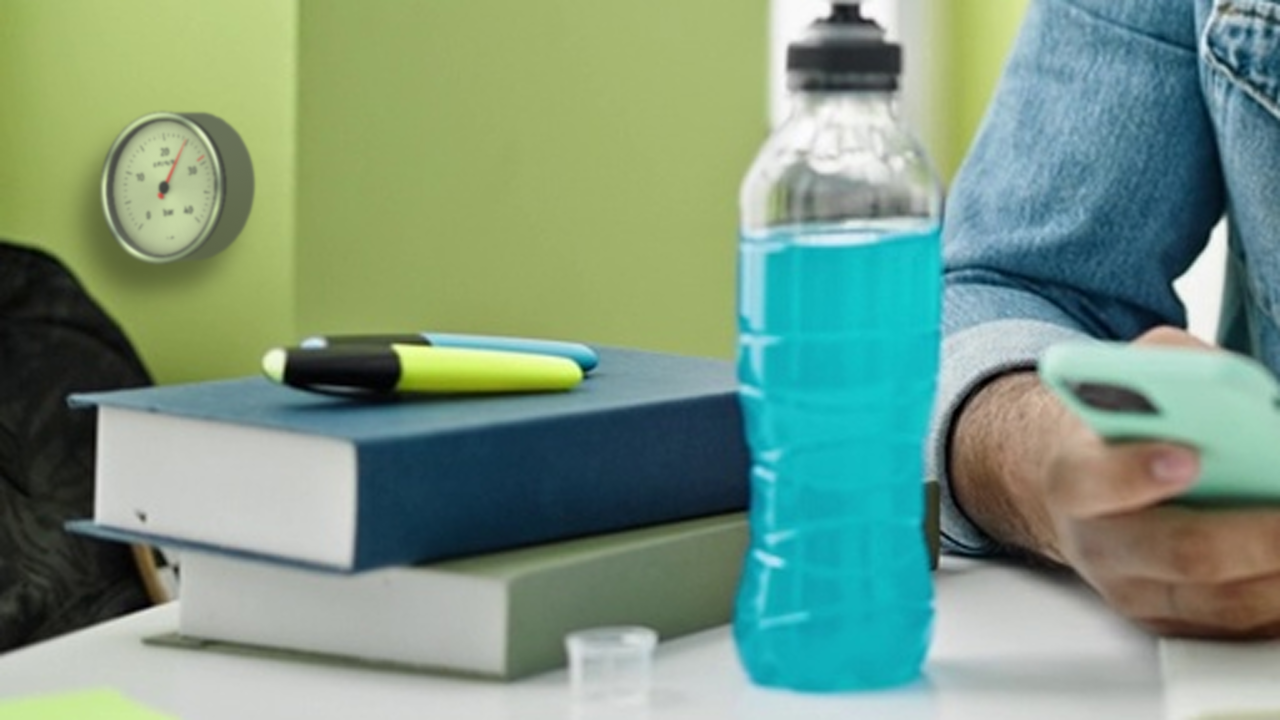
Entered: 25 bar
